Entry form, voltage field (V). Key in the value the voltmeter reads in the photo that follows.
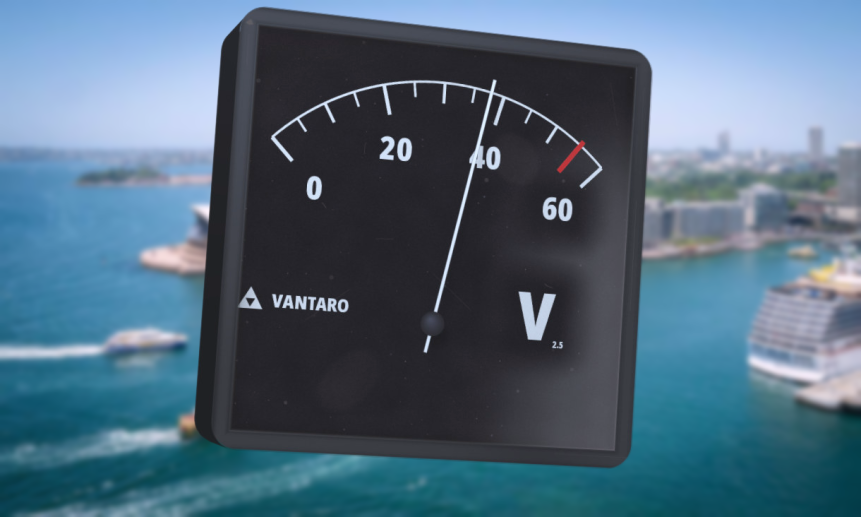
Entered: 37.5 V
